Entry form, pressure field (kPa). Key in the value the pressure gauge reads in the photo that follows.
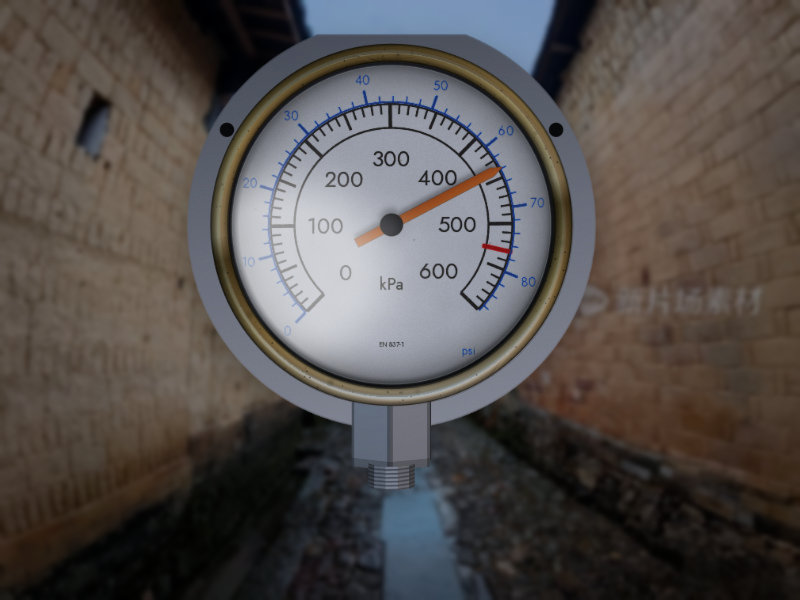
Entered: 440 kPa
